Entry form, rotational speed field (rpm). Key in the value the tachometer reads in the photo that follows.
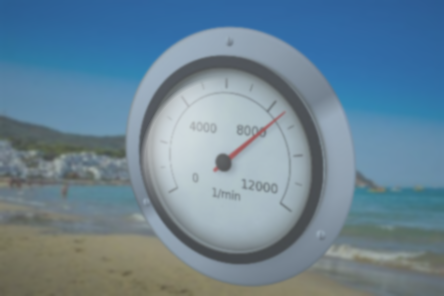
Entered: 8500 rpm
